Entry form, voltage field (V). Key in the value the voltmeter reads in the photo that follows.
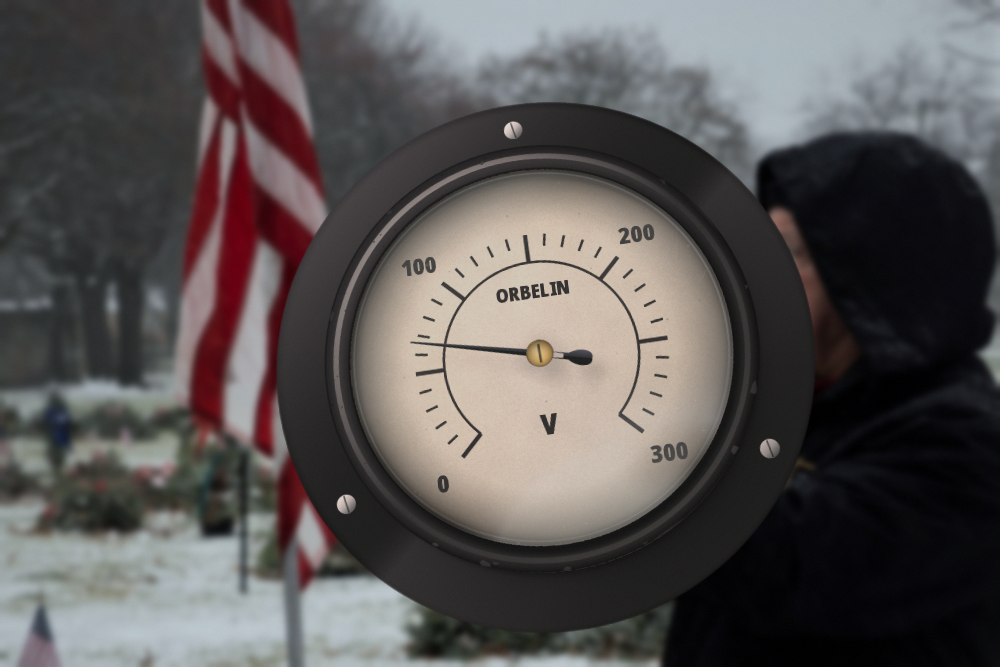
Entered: 65 V
